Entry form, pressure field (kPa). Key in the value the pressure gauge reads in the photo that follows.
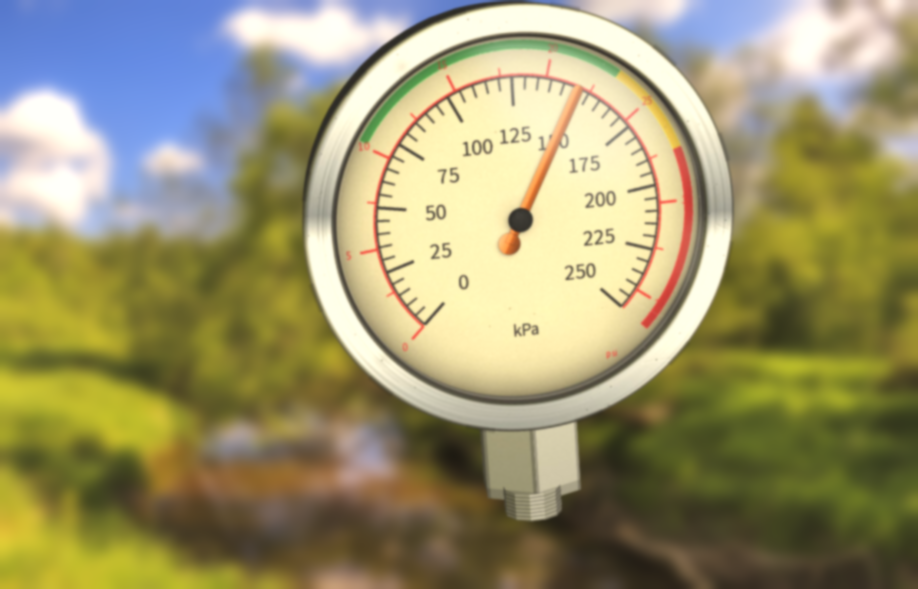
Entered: 150 kPa
